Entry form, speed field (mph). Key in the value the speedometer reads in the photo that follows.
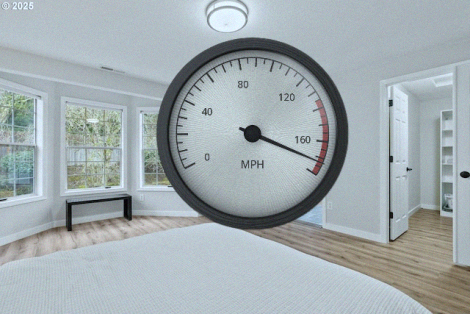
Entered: 172.5 mph
